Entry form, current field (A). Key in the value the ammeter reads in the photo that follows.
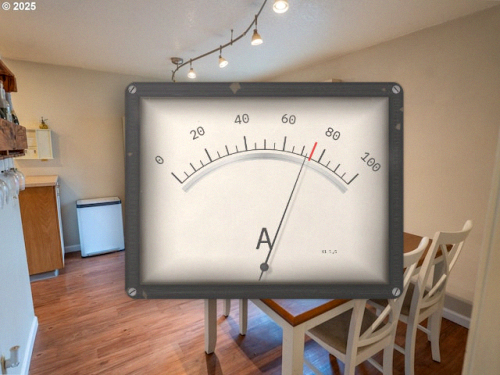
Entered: 72.5 A
